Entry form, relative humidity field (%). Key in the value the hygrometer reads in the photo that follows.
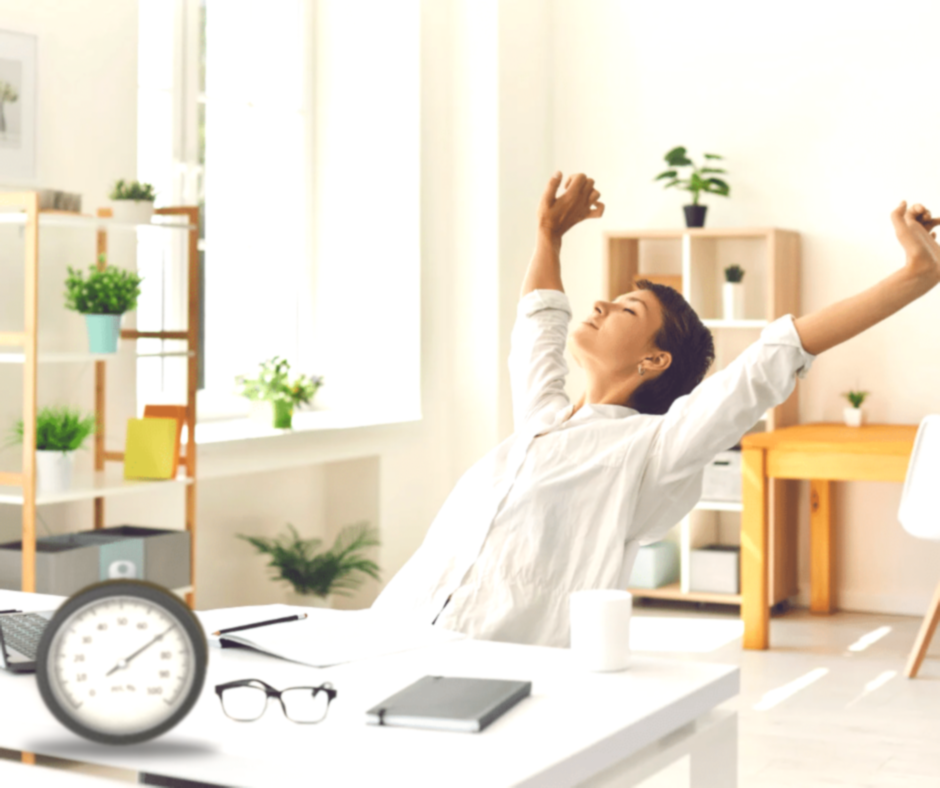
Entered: 70 %
